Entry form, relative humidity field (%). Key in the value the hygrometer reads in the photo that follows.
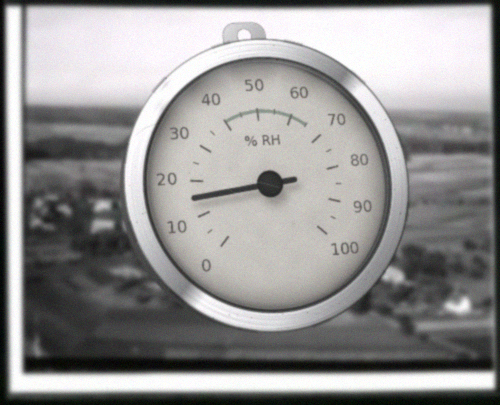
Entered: 15 %
